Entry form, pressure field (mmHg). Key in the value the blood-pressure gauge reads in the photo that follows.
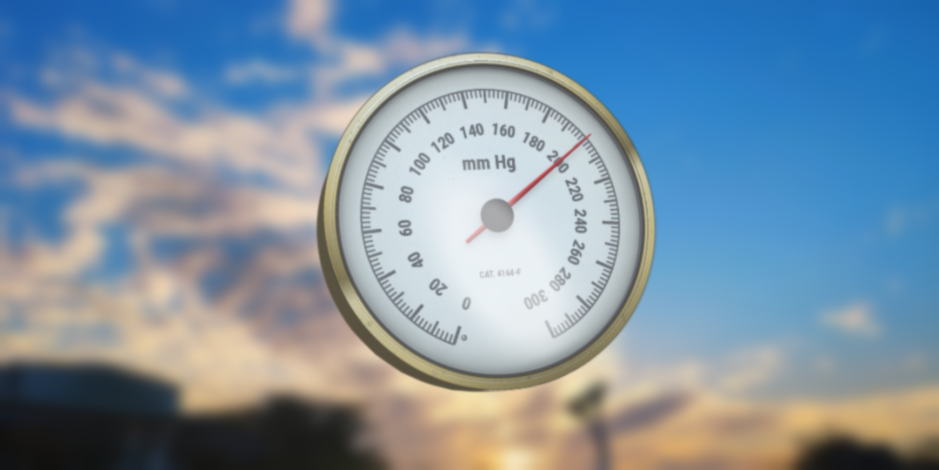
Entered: 200 mmHg
